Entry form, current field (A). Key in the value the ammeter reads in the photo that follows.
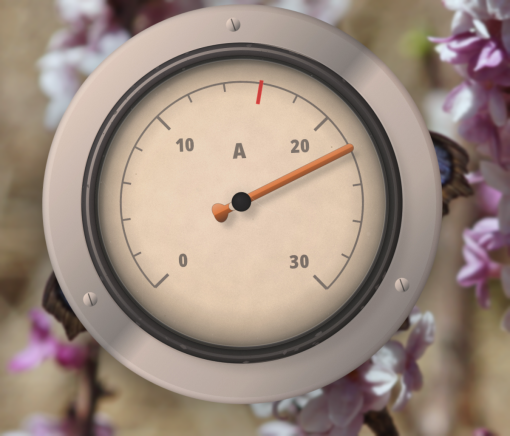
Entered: 22 A
